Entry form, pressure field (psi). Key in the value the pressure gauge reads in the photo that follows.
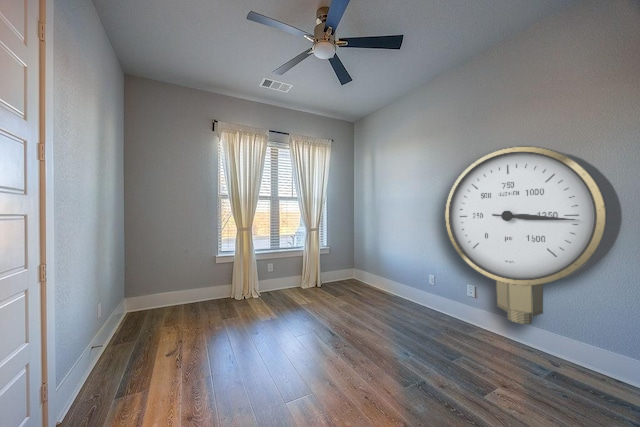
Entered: 1275 psi
